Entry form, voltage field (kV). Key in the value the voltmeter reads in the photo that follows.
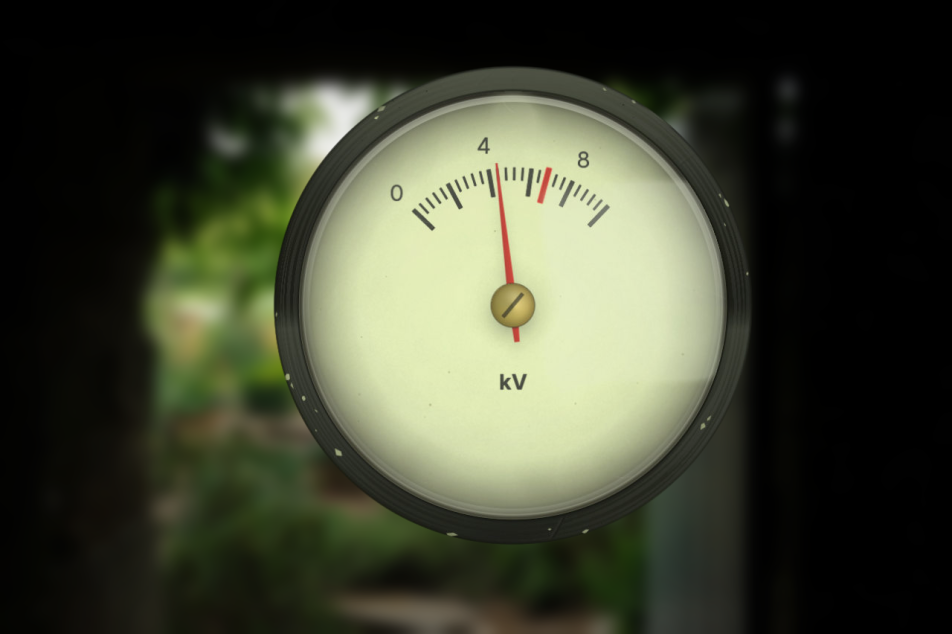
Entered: 4.4 kV
